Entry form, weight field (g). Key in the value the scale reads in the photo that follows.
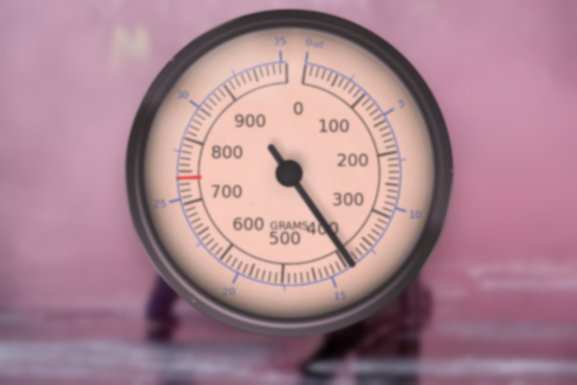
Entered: 390 g
